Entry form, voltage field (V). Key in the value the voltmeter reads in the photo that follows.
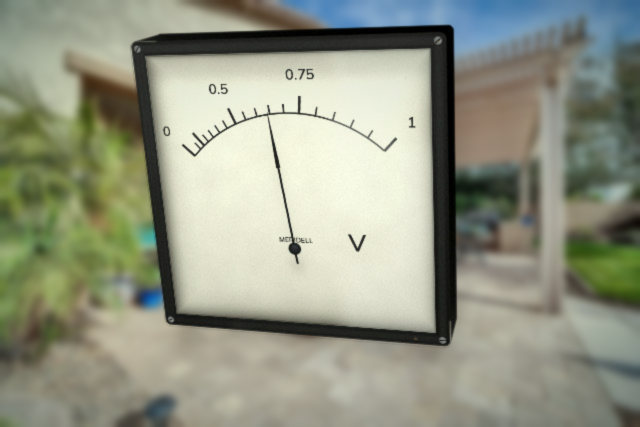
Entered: 0.65 V
